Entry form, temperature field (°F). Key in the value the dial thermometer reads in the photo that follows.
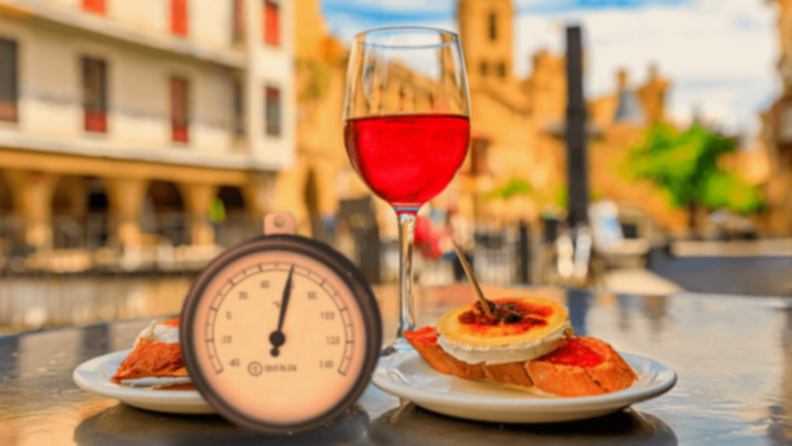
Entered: 60 °F
